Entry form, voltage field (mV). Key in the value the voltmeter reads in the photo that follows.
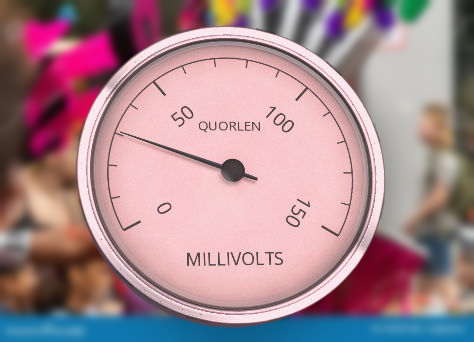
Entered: 30 mV
